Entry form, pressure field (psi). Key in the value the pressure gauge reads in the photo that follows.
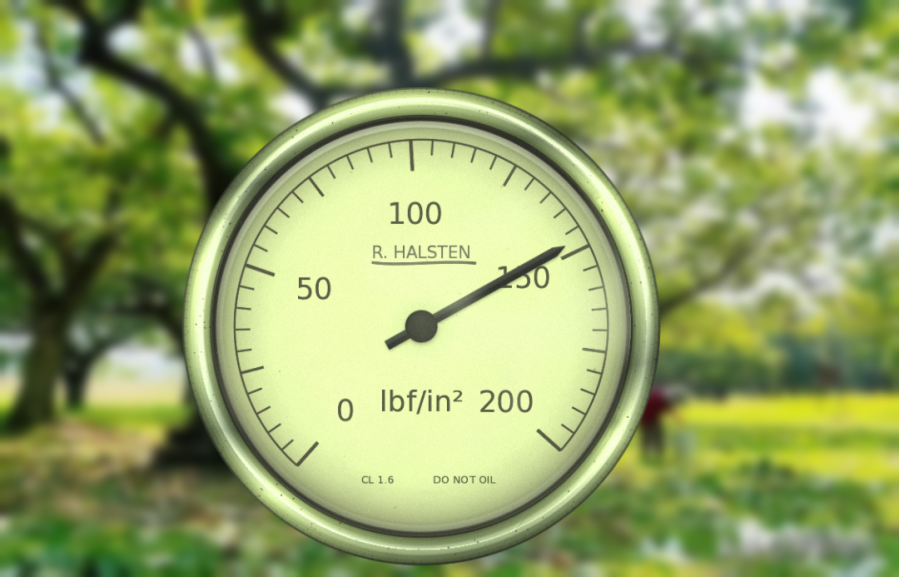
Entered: 147.5 psi
